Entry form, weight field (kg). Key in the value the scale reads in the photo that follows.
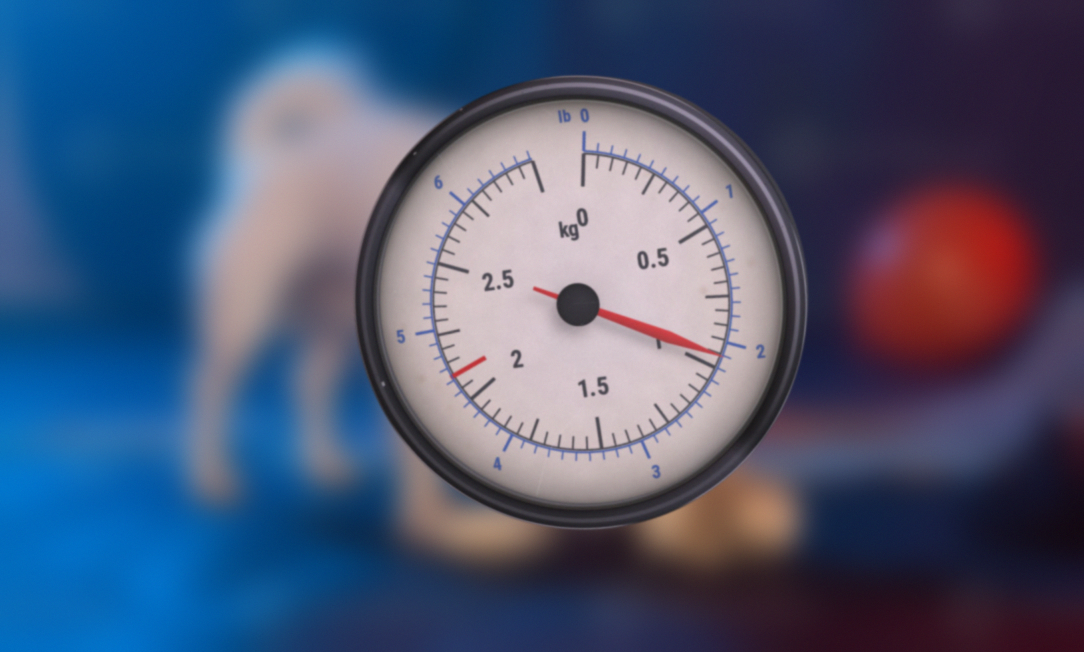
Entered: 0.95 kg
